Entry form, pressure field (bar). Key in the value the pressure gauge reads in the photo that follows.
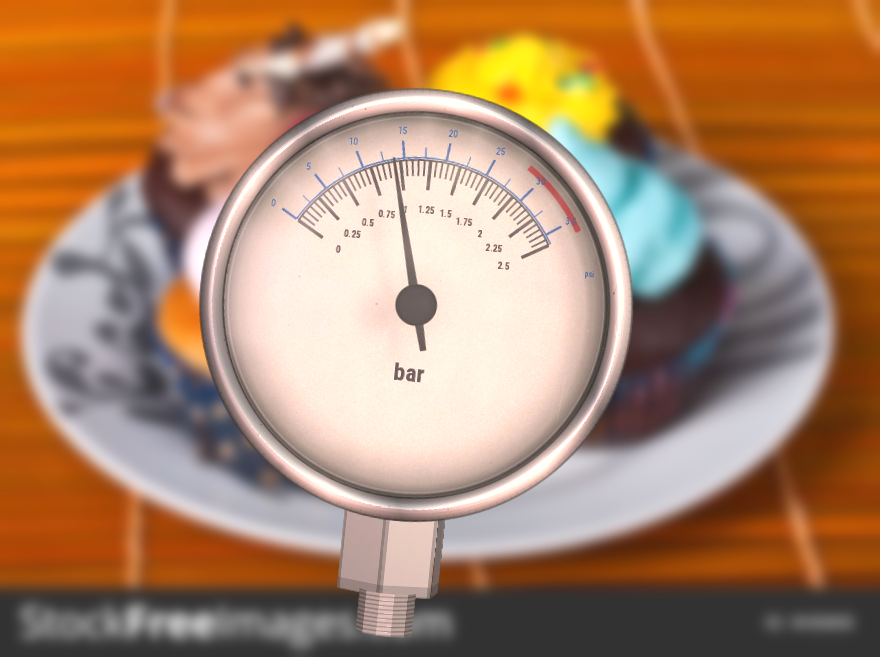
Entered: 0.95 bar
